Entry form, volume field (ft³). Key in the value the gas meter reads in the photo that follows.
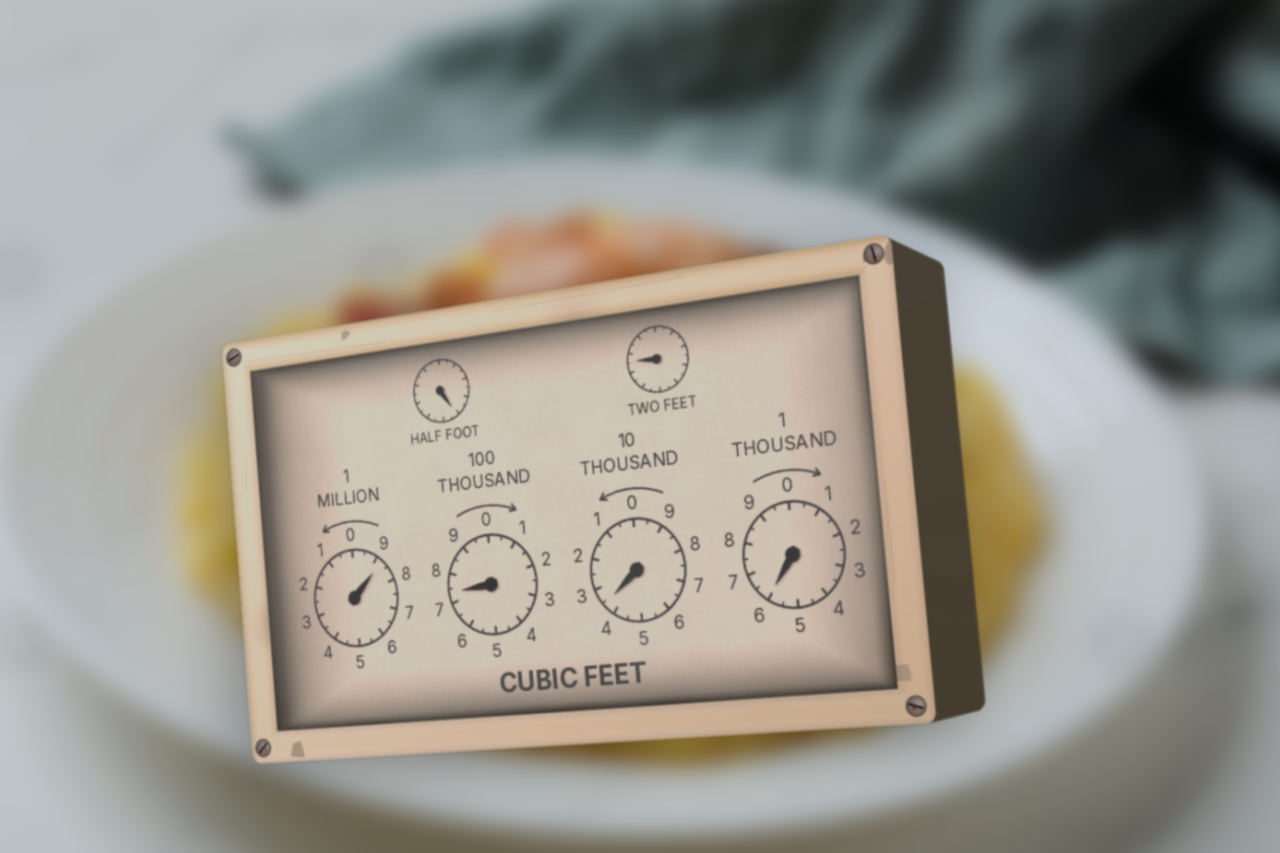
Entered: 873600 ft³
